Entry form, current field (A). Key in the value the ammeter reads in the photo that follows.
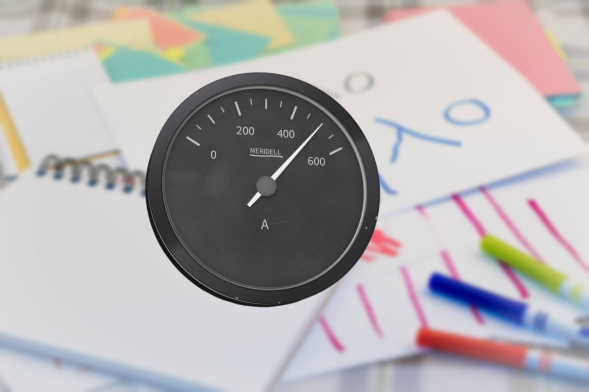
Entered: 500 A
